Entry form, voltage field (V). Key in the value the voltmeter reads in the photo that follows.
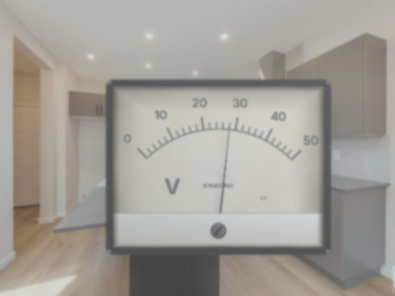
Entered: 28 V
